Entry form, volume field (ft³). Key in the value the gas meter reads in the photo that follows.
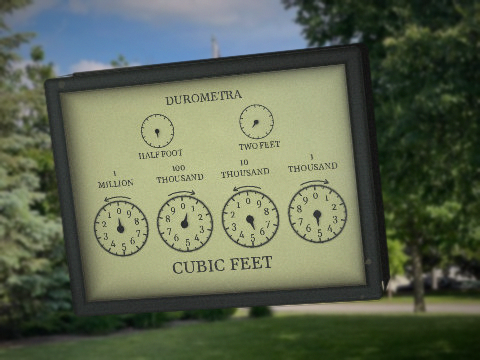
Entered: 5500 ft³
